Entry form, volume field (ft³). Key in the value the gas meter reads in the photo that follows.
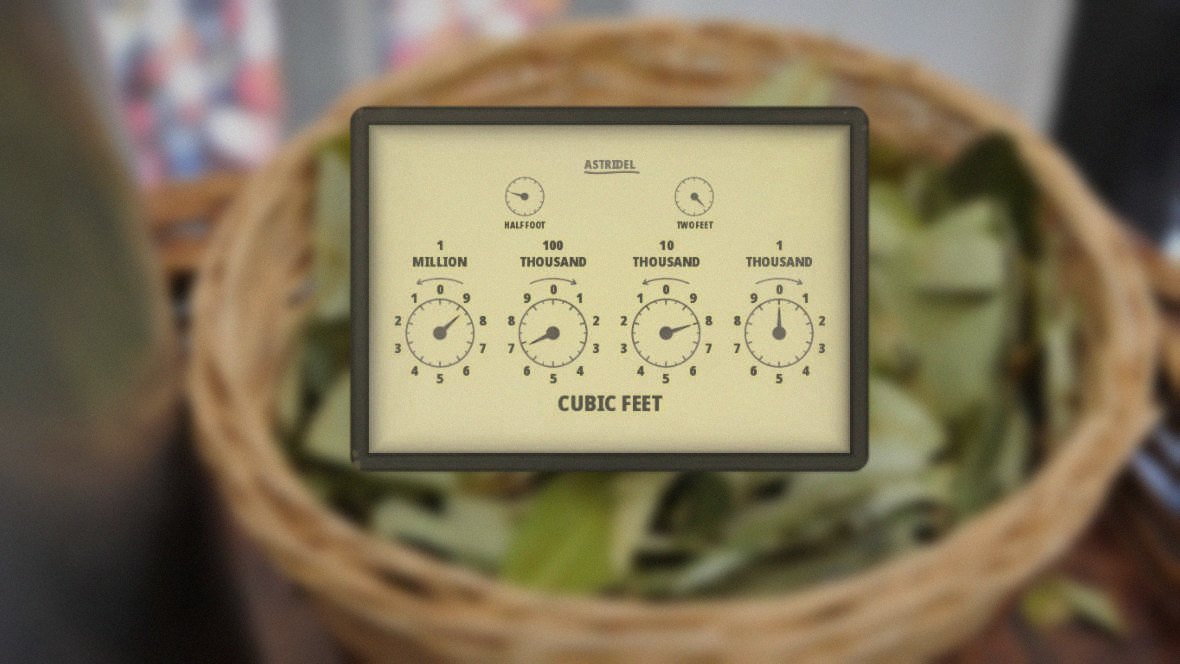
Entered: 868000 ft³
